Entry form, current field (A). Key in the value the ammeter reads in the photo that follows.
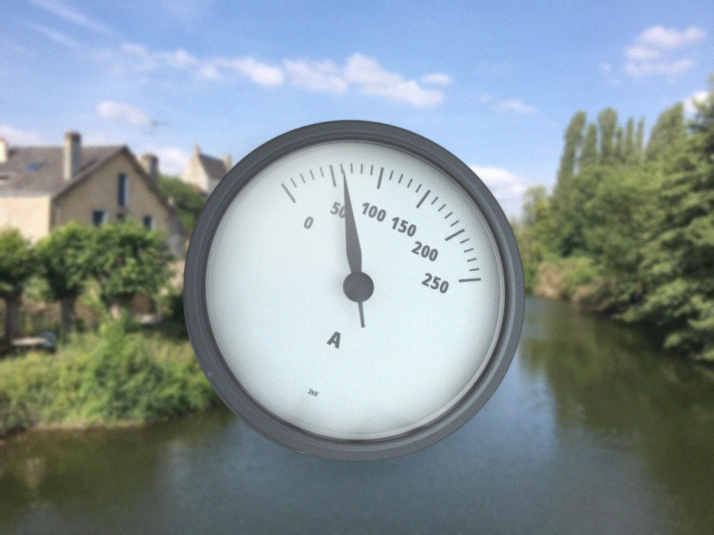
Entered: 60 A
